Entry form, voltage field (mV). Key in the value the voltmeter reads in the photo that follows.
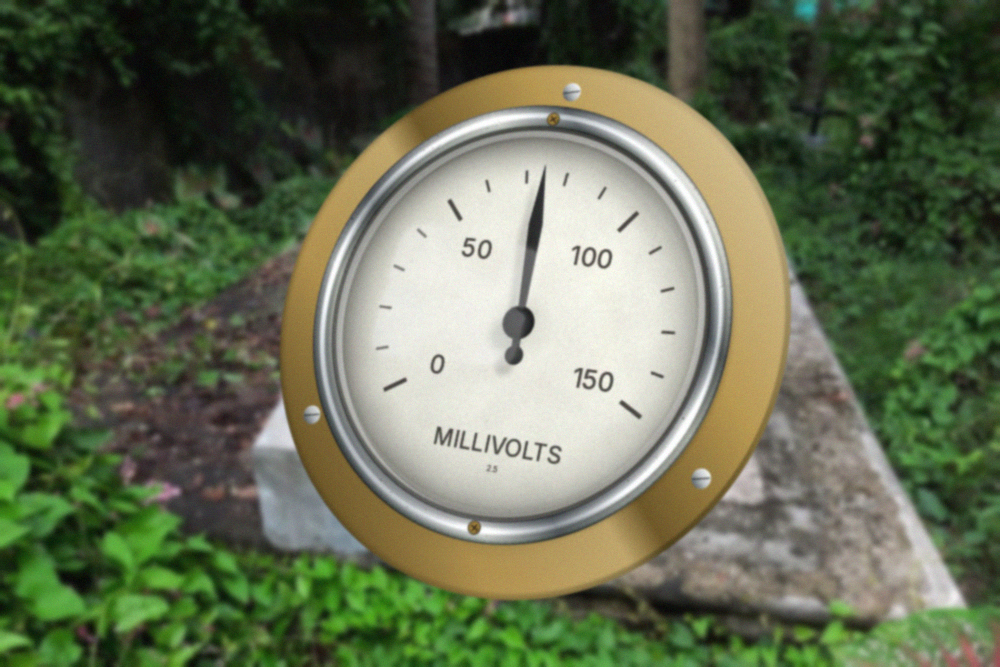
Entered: 75 mV
